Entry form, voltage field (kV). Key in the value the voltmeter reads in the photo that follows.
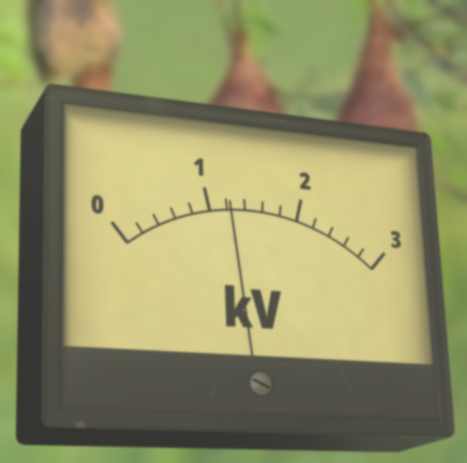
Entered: 1.2 kV
